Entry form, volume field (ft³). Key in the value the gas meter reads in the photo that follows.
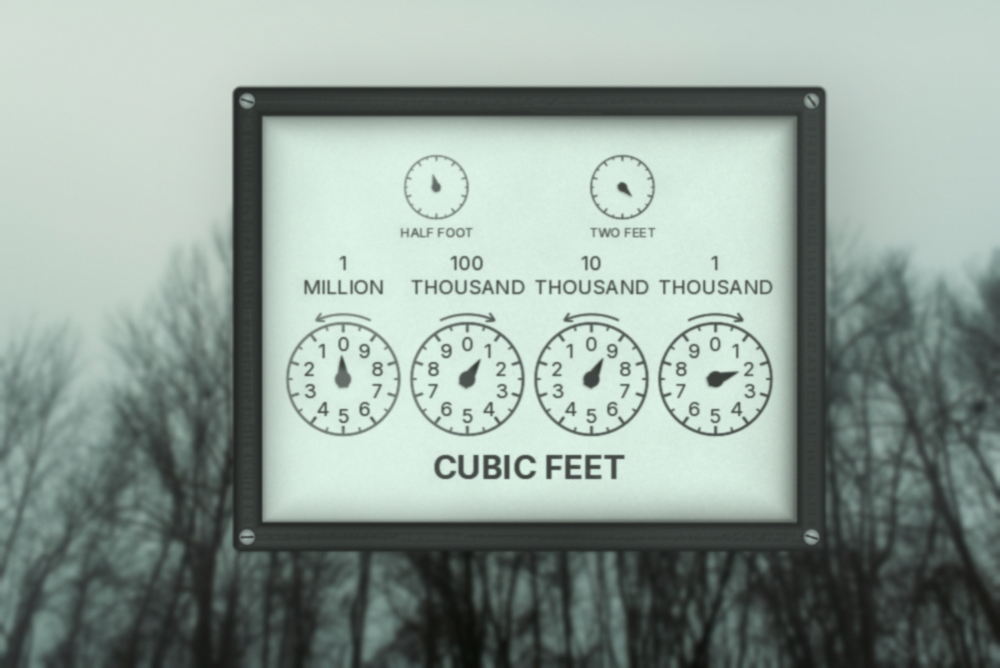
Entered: 9200 ft³
